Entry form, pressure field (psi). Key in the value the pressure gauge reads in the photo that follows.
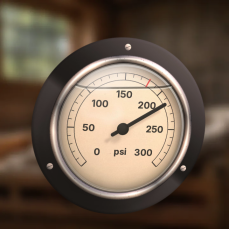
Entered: 215 psi
